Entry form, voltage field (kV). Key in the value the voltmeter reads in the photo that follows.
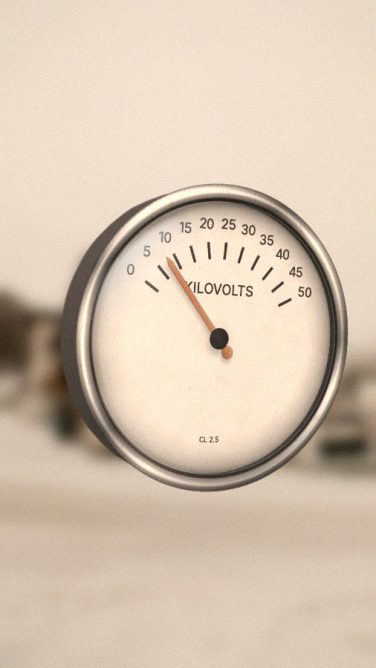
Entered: 7.5 kV
